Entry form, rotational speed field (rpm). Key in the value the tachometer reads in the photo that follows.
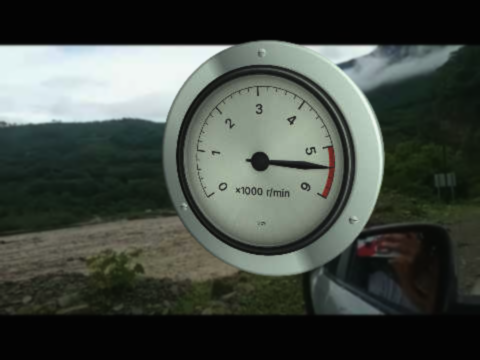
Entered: 5400 rpm
